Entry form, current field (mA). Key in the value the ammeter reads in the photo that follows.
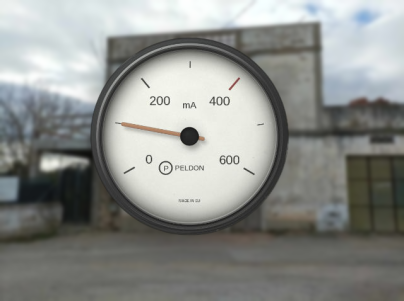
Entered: 100 mA
